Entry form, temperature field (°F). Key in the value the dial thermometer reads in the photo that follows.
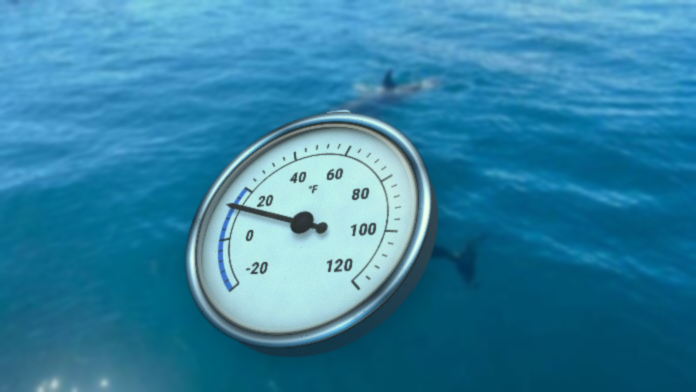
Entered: 12 °F
